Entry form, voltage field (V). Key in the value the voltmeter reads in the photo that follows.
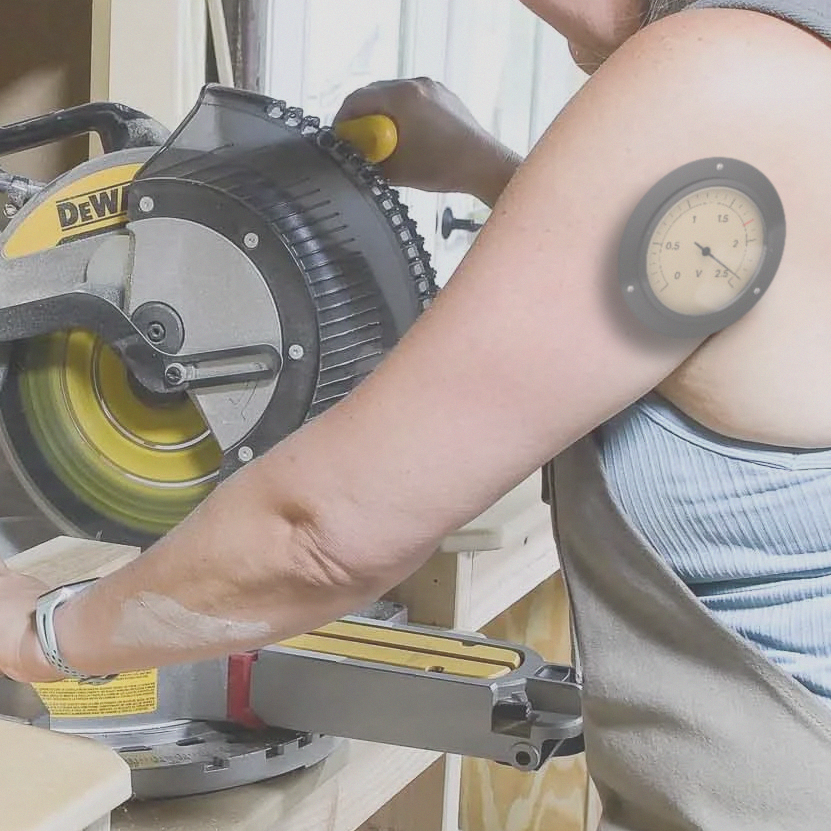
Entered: 2.4 V
